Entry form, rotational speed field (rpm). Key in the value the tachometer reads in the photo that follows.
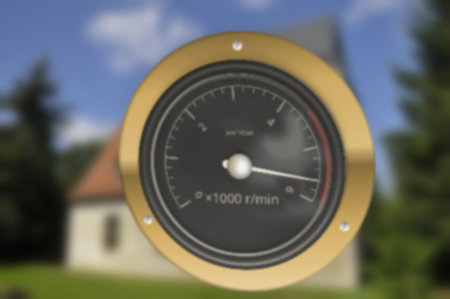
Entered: 5600 rpm
